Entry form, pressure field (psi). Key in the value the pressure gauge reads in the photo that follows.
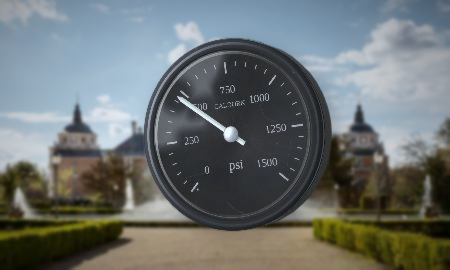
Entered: 475 psi
